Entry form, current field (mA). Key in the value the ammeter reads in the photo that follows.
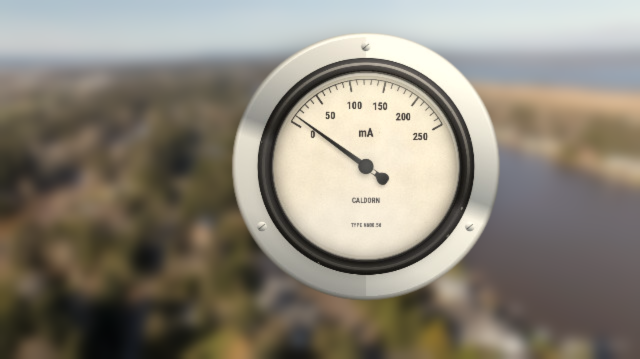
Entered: 10 mA
